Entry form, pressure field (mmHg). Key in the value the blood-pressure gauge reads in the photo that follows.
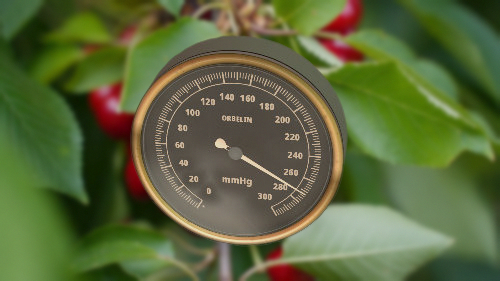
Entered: 270 mmHg
